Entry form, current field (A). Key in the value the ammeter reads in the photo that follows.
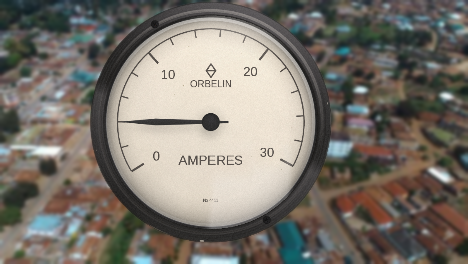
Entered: 4 A
